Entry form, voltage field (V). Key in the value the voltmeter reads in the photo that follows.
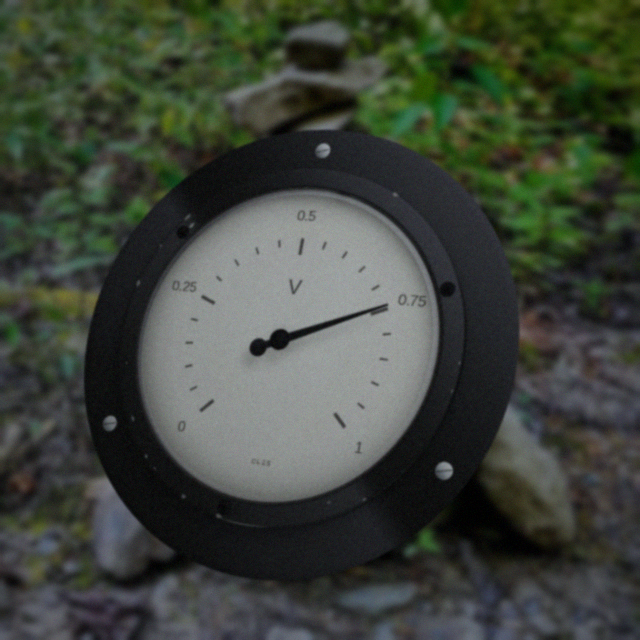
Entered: 0.75 V
